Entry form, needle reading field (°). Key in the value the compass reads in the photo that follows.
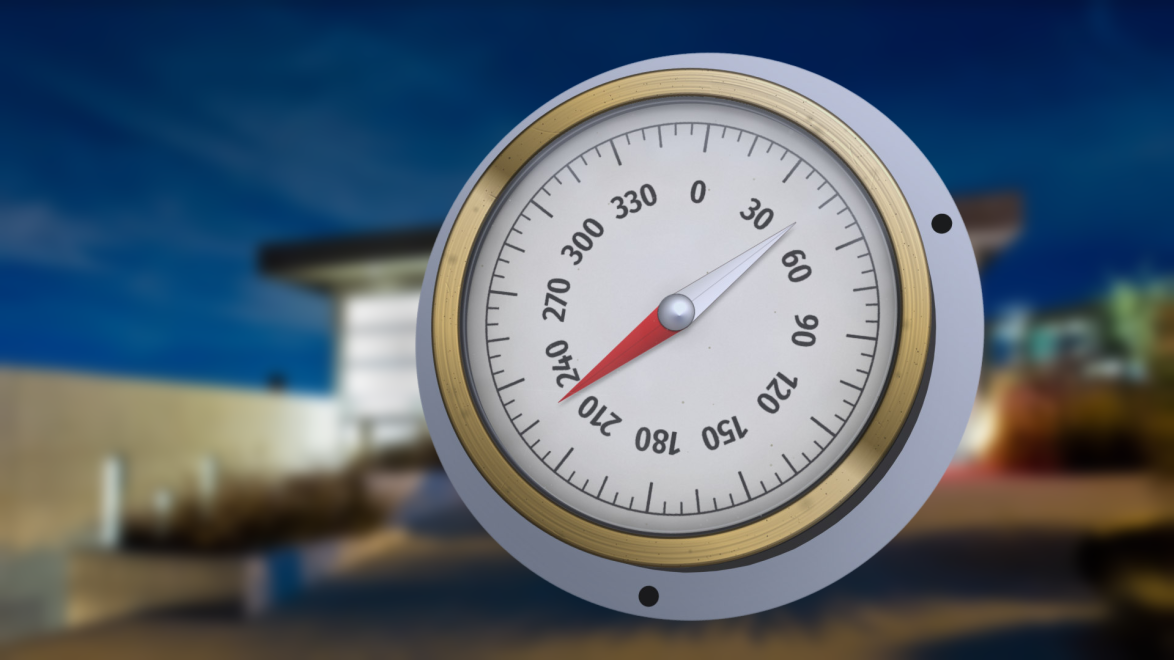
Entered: 225 °
